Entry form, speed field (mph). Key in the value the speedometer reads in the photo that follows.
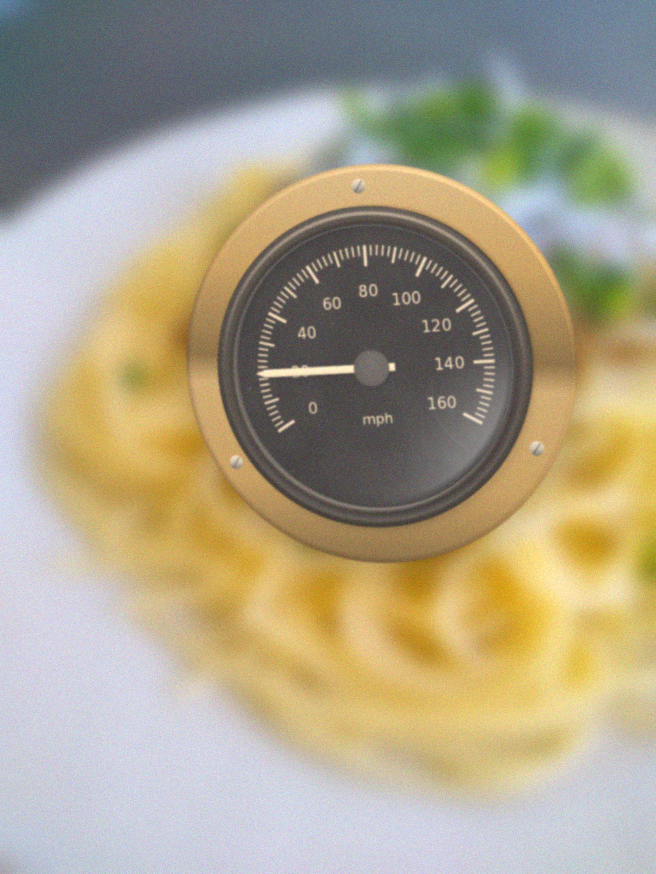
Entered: 20 mph
